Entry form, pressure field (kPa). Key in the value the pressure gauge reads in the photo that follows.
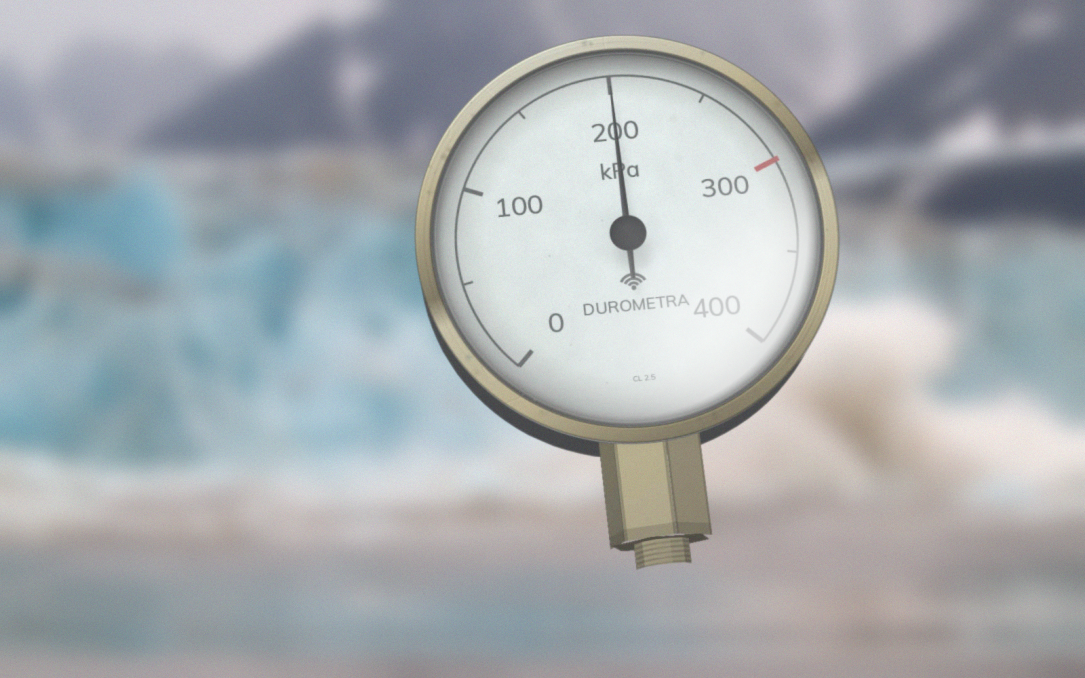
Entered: 200 kPa
